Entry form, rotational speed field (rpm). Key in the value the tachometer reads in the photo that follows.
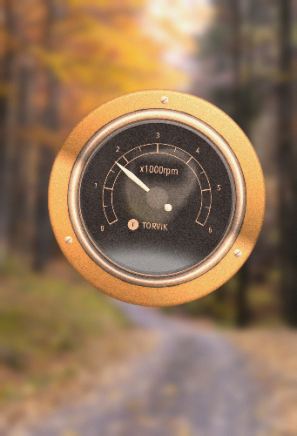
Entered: 1750 rpm
